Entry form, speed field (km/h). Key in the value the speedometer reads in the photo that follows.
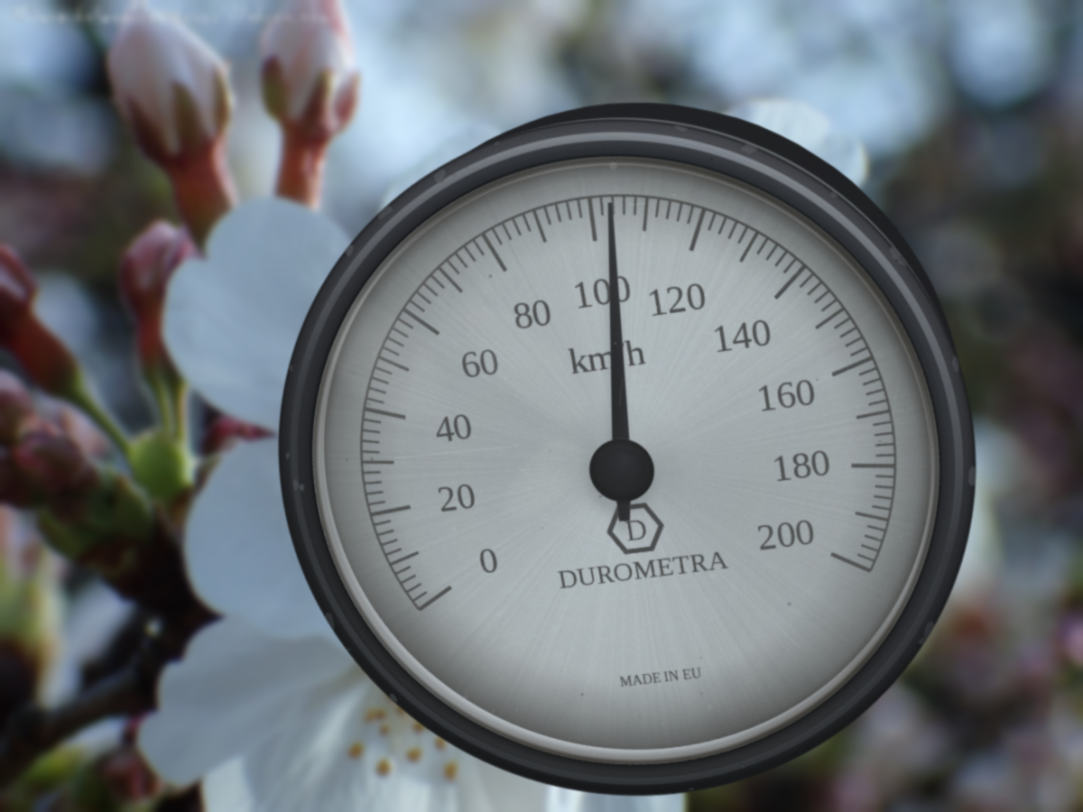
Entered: 104 km/h
